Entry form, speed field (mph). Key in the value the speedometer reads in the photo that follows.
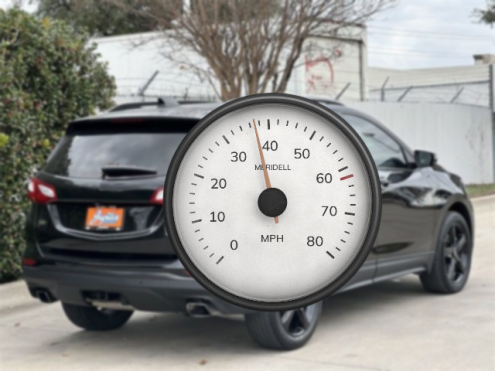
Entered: 37 mph
